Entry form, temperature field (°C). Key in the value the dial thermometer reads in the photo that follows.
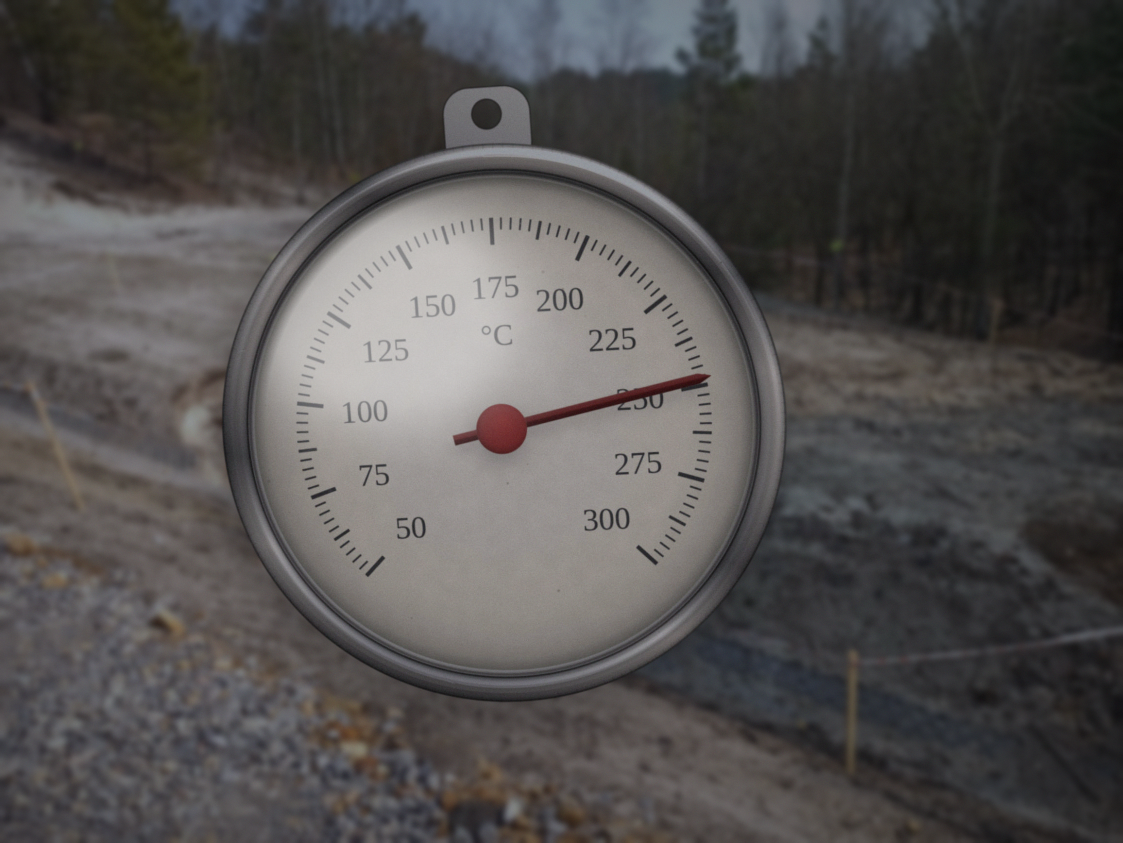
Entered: 247.5 °C
